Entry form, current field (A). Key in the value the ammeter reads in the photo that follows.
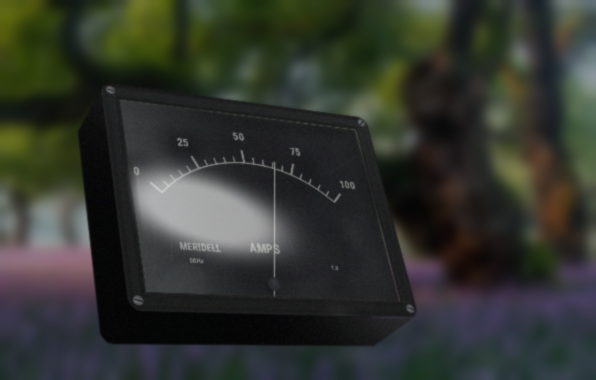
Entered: 65 A
